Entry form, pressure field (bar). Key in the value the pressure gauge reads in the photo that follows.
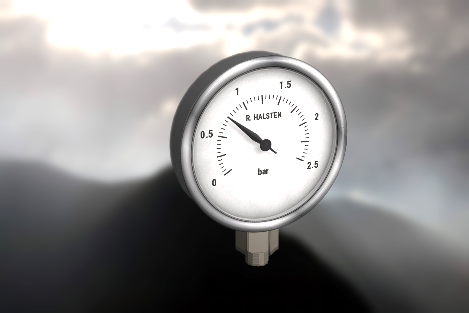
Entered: 0.75 bar
